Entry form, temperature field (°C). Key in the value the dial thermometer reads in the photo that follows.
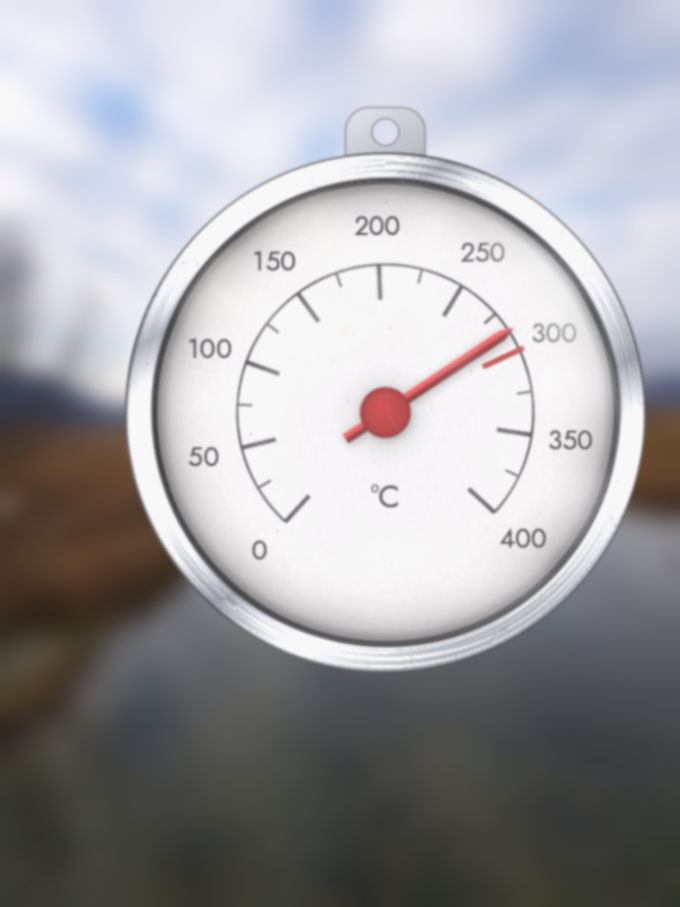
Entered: 287.5 °C
